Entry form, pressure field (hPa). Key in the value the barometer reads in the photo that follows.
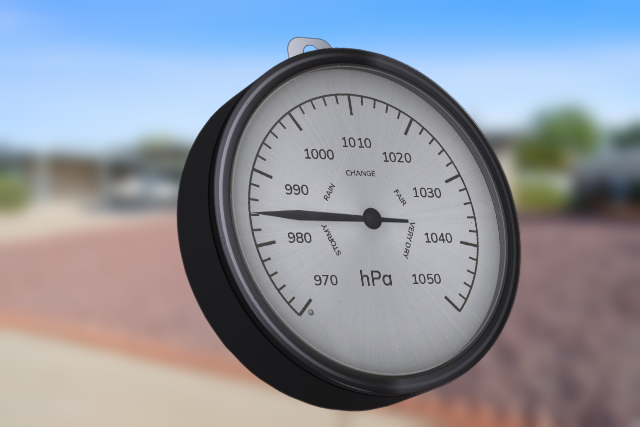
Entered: 984 hPa
